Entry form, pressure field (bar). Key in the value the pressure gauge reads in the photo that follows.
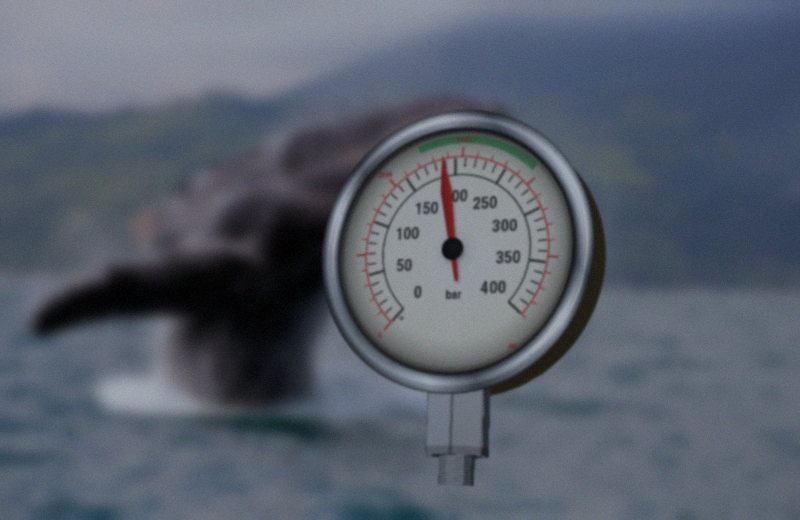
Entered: 190 bar
